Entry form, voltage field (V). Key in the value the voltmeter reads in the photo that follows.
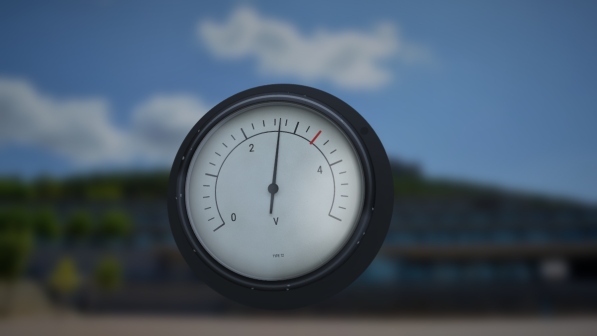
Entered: 2.7 V
